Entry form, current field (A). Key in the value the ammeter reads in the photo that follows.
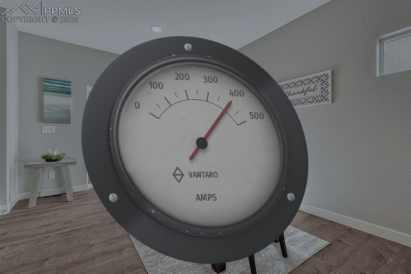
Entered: 400 A
